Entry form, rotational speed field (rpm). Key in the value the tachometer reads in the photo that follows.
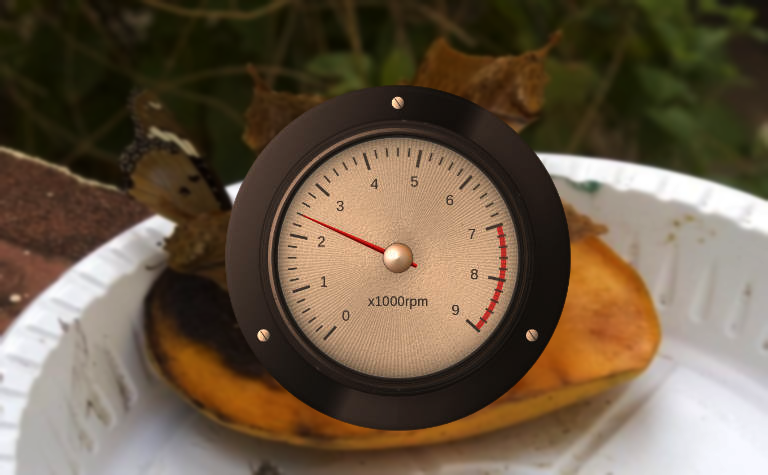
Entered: 2400 rpm
